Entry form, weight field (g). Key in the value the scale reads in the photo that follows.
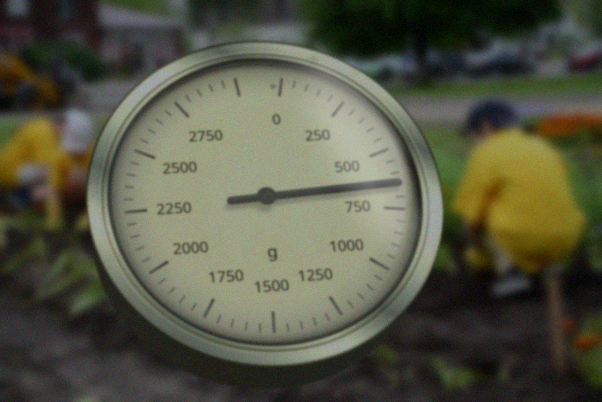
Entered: 650 g
